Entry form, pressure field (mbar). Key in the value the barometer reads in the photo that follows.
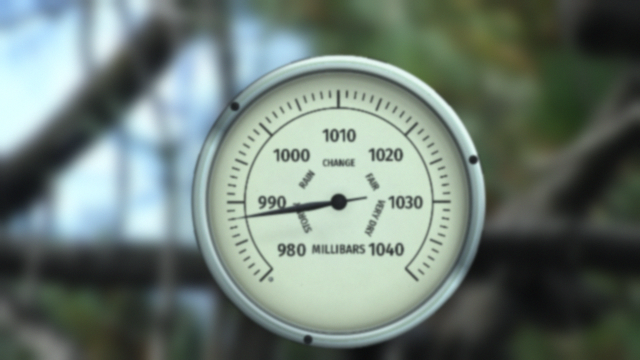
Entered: 988 mbar
